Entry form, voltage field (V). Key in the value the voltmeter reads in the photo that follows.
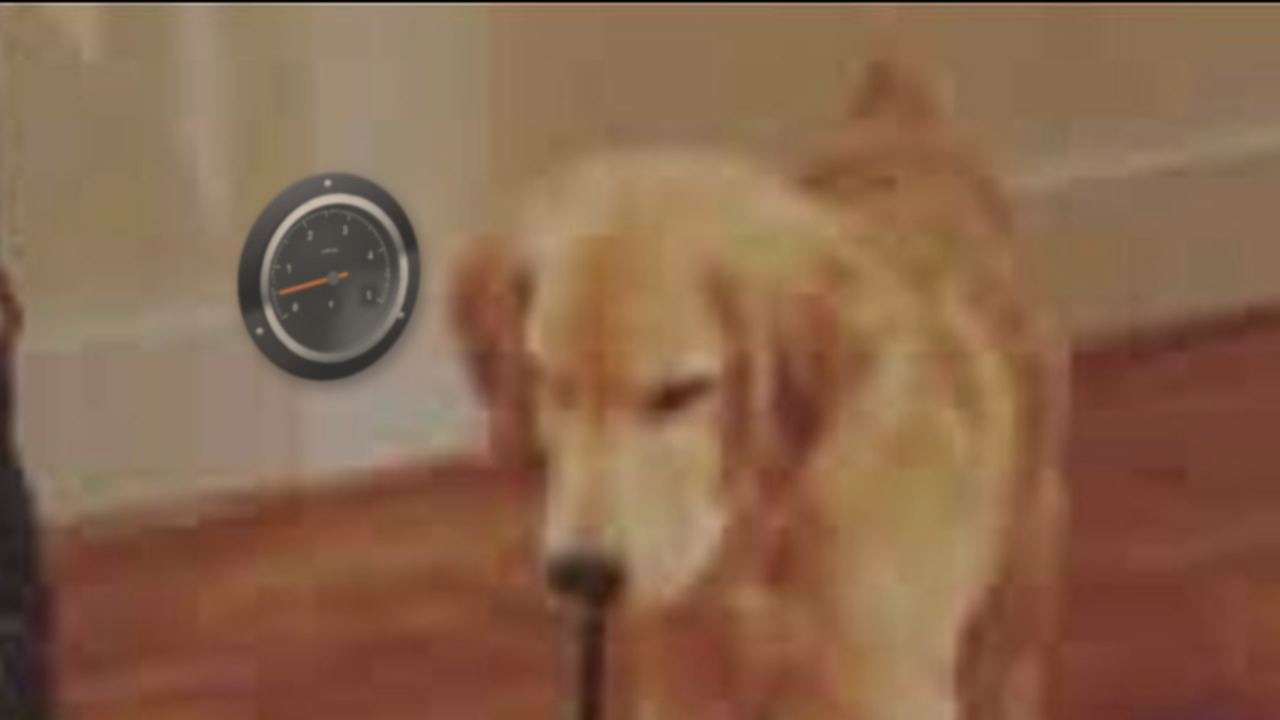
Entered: 0.5 V
